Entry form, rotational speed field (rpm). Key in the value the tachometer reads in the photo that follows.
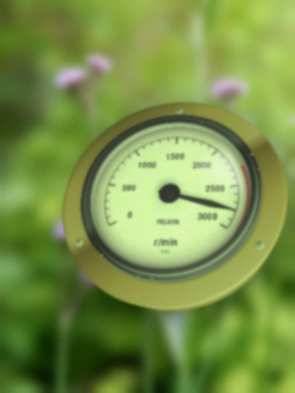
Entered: 2800 rpm
